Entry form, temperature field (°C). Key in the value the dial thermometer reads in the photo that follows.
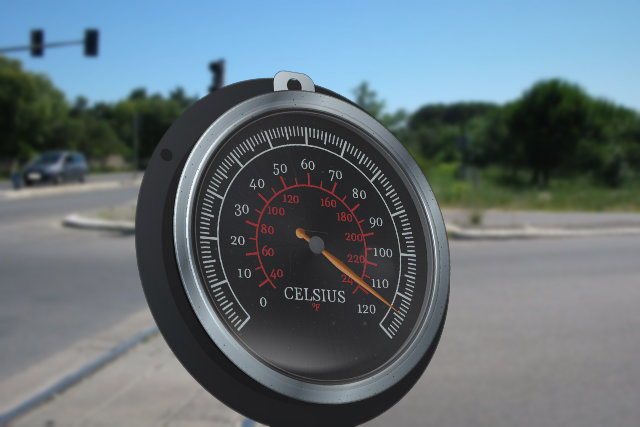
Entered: 115 °C
